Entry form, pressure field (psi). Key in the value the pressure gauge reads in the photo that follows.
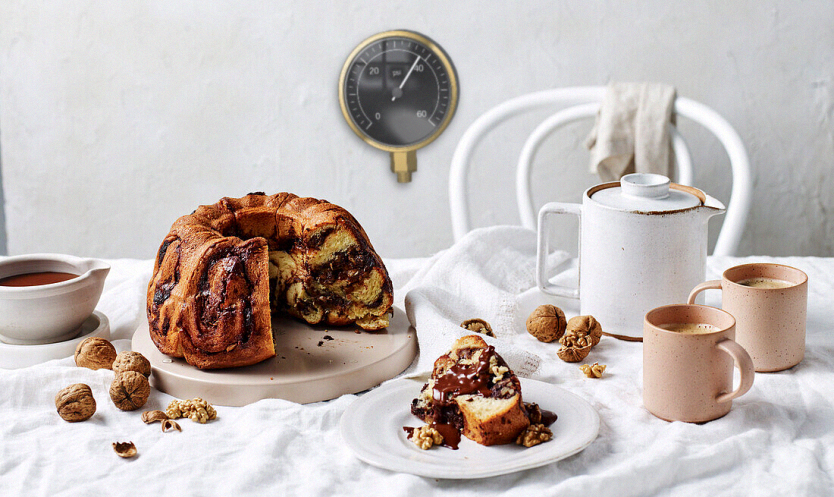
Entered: 38 psi
